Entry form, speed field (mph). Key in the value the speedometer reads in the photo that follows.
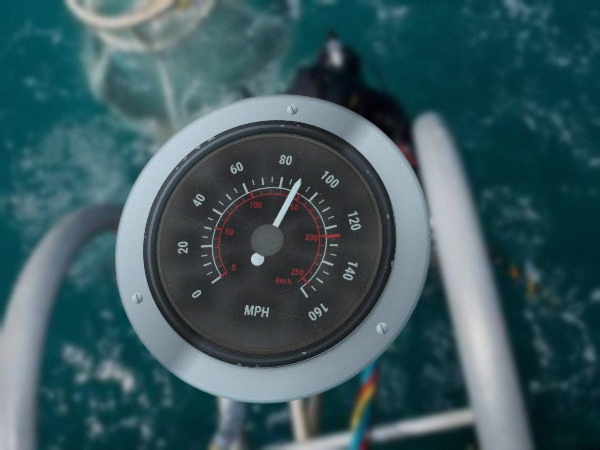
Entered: 90 mph
